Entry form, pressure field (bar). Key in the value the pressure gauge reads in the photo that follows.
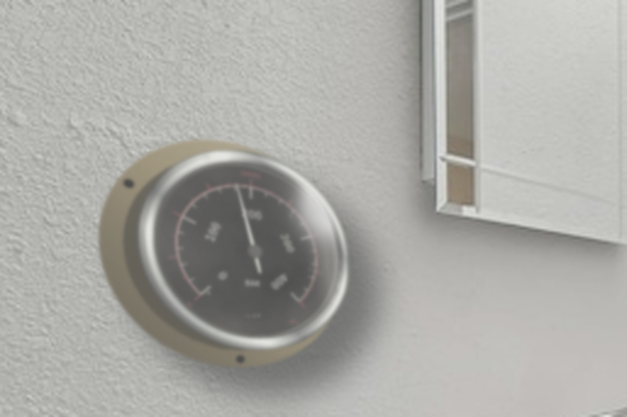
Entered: 180 bar
